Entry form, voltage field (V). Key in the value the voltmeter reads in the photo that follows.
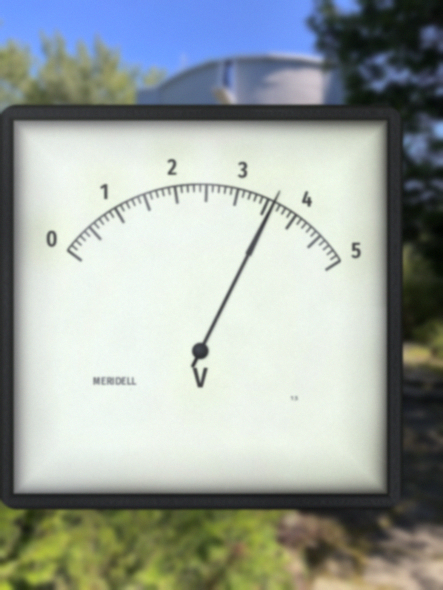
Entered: 3.6 V
